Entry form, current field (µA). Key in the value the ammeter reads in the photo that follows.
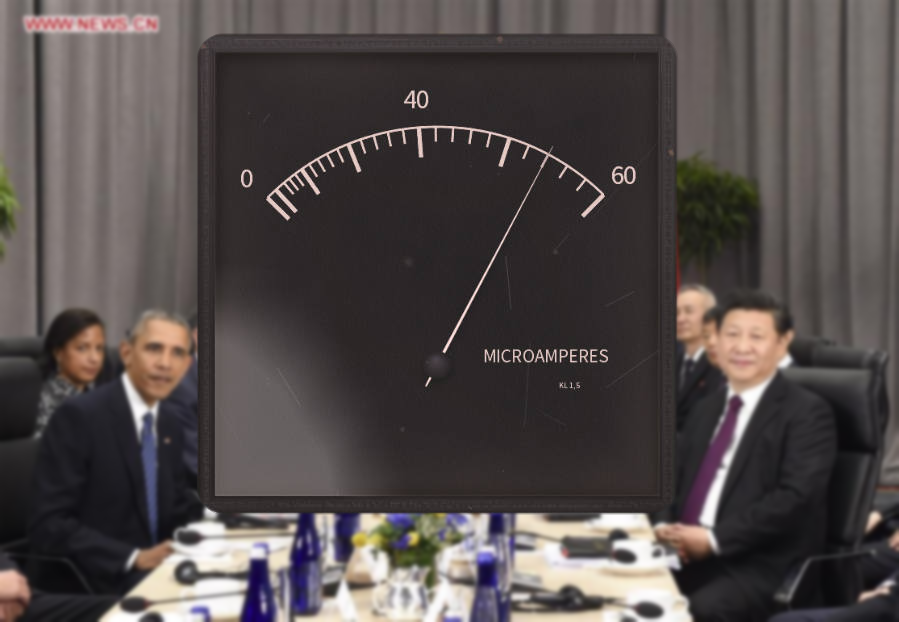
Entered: 54 µA
